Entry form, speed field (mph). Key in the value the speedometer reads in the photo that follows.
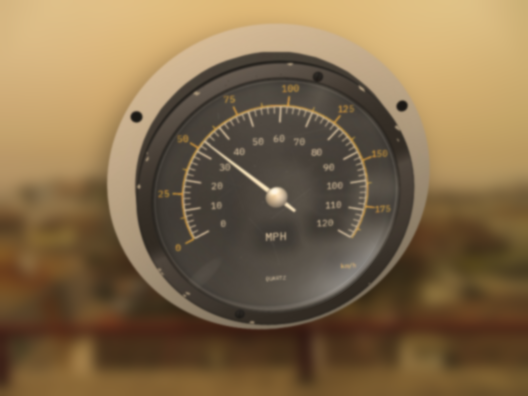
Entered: 34 mph
